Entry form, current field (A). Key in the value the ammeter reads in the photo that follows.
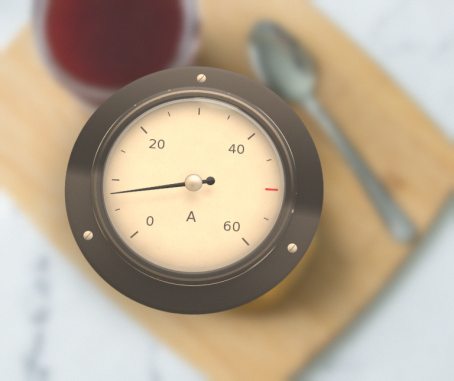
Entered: 7.5 A
